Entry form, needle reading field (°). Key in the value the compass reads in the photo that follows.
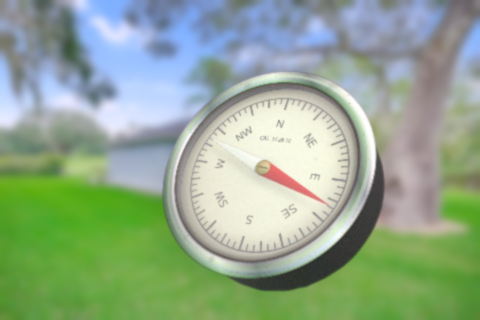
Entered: 110 °
